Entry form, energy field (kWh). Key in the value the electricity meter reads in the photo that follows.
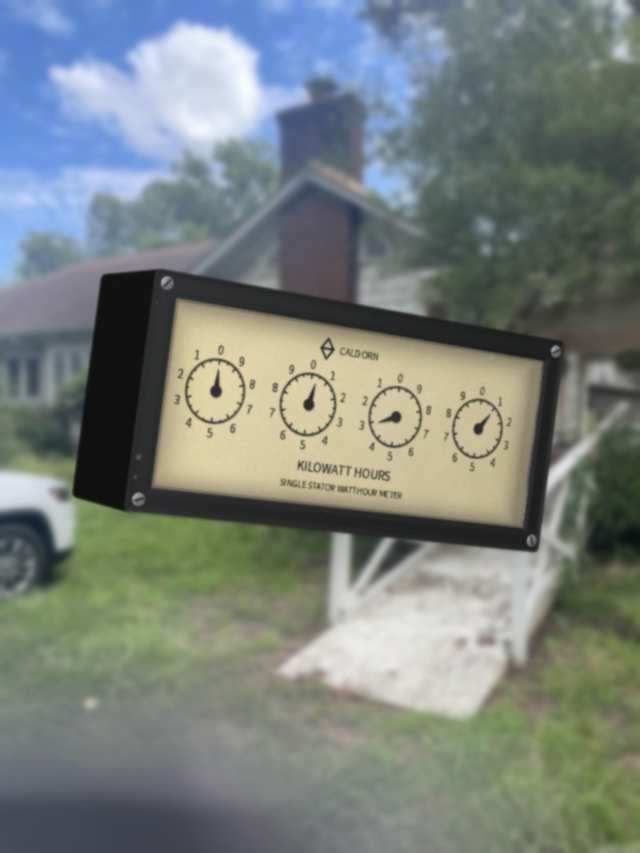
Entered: 31 kWh
